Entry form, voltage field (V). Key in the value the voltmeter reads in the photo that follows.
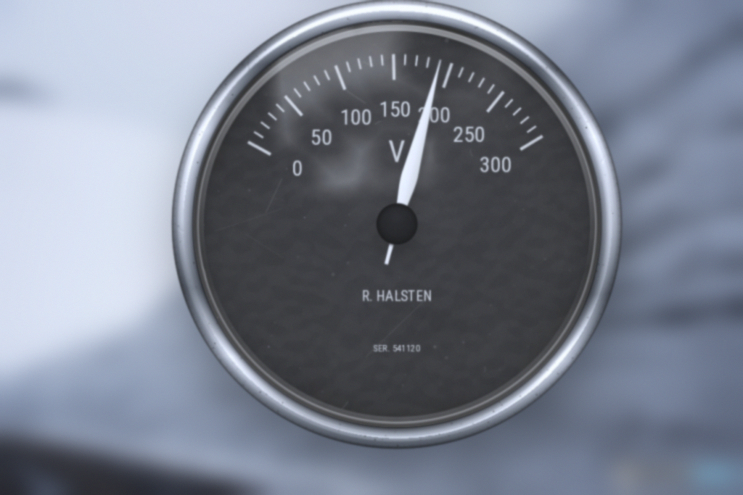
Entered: 190 V
